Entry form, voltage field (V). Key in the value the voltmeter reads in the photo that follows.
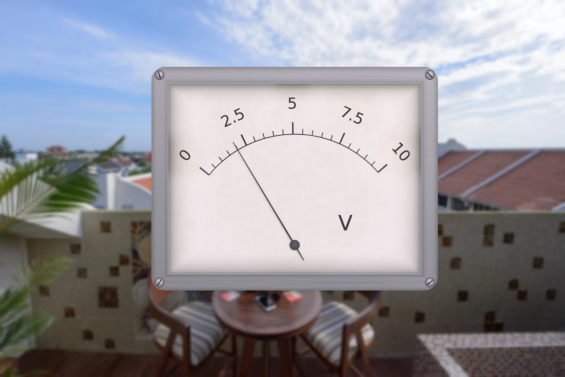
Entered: 2 V
